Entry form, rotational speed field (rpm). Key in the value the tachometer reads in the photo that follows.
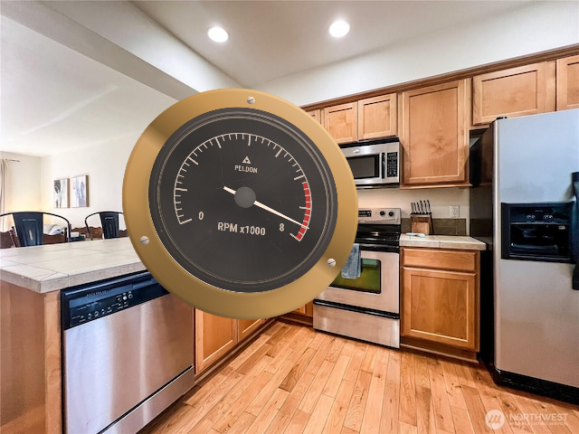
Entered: 7600 rpm
